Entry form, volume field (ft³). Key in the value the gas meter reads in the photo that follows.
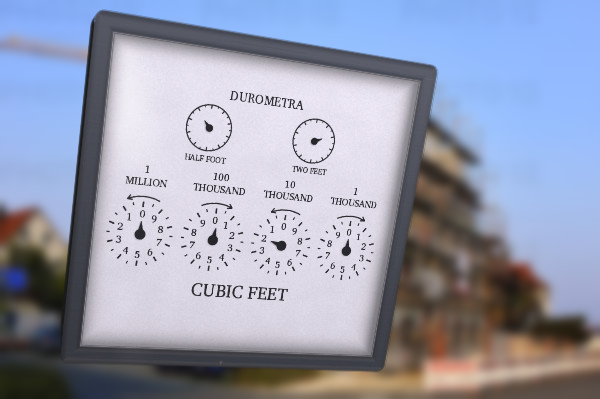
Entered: 2000 ft³
